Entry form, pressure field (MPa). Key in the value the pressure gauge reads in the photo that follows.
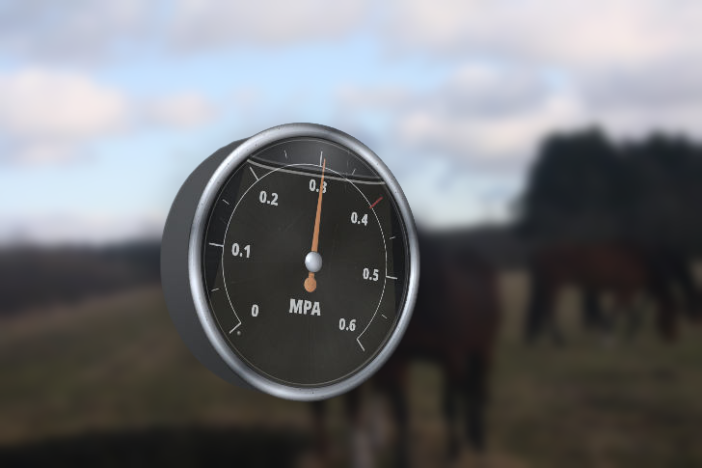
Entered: 0.3 MPa
